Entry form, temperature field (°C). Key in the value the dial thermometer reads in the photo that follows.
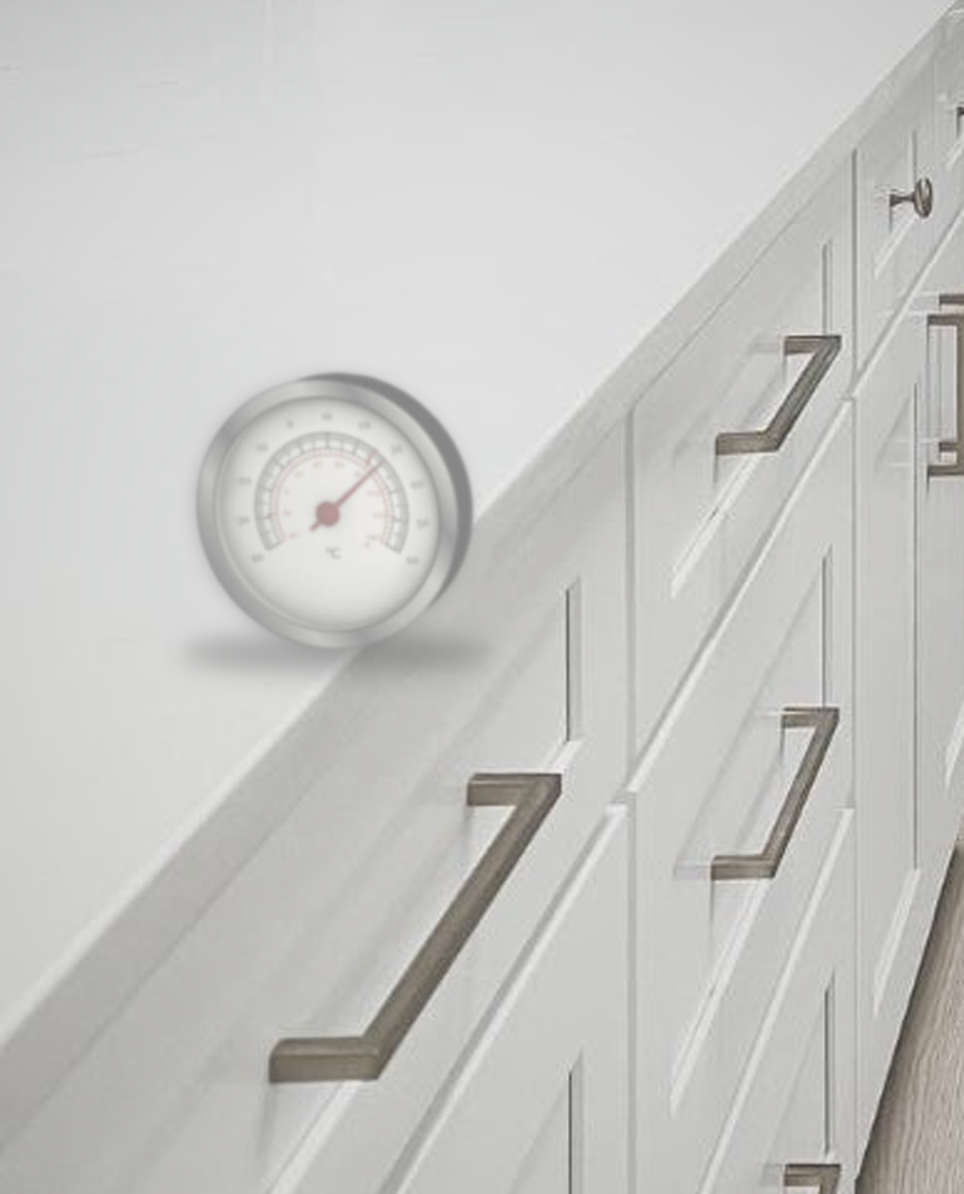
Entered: 30 °C
